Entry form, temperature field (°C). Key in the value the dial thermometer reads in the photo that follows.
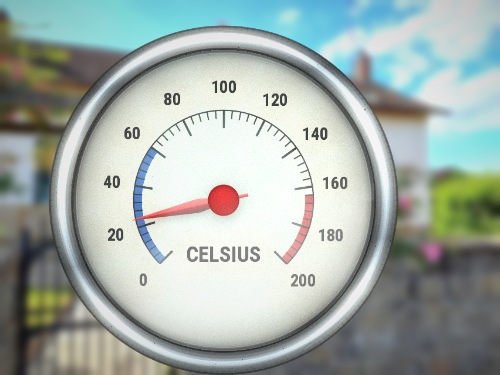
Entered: 24 °C
